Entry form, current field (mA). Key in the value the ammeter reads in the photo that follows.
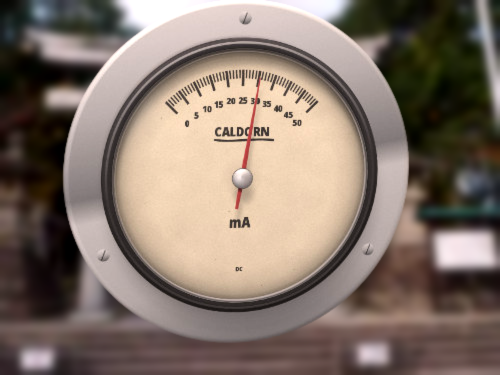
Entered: 30 mA
